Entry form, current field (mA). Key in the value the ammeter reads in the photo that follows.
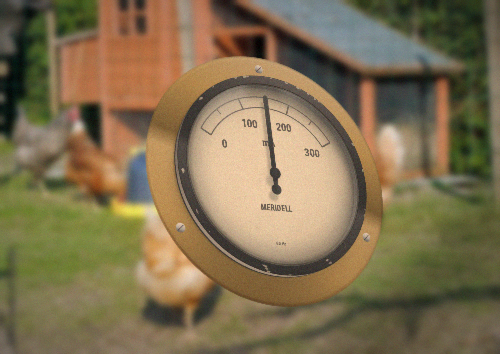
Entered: 150 mA
